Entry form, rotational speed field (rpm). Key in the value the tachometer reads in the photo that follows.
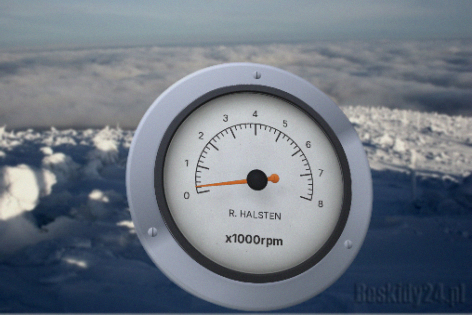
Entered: 200 rpm
